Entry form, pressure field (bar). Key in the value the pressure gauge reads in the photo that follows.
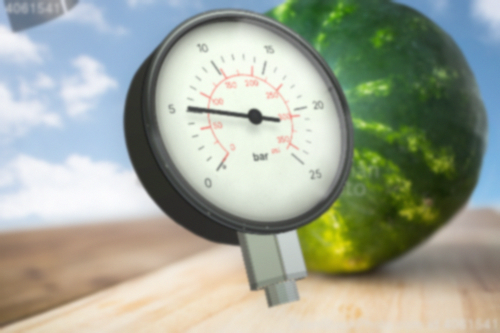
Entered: 5 bar
